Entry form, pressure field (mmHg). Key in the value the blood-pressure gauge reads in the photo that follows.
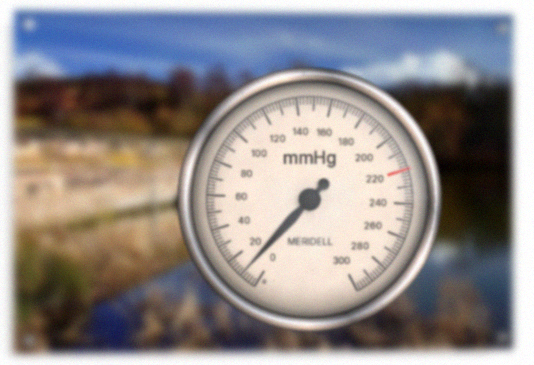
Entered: 10 mmHg
